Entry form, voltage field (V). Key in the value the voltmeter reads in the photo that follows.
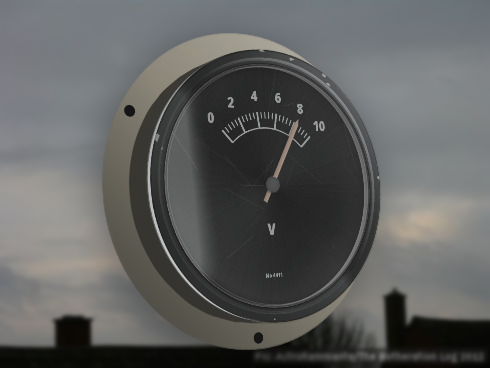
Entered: 8 V
